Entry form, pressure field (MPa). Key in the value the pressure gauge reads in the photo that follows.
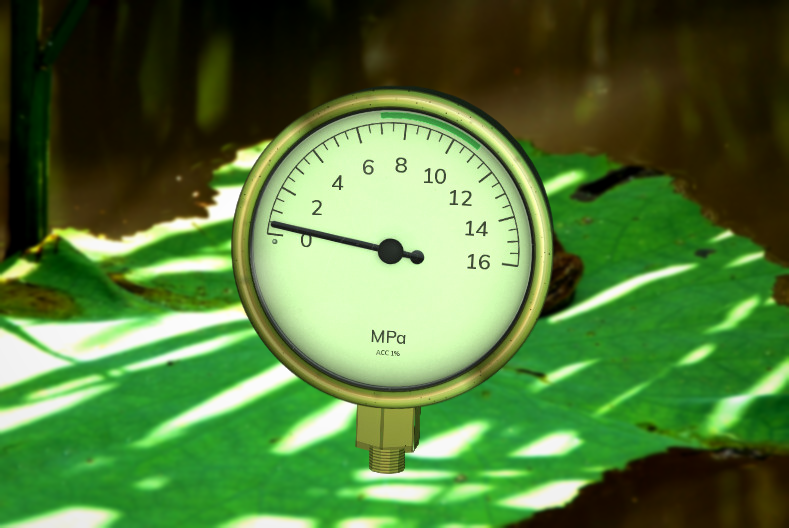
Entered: 0.5 MPa
